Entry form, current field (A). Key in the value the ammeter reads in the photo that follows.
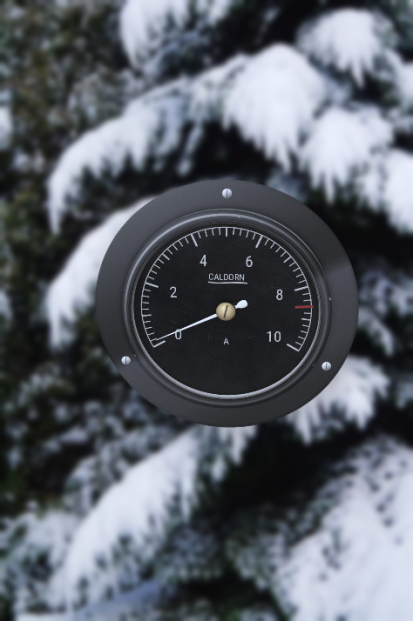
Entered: 0.2 A
